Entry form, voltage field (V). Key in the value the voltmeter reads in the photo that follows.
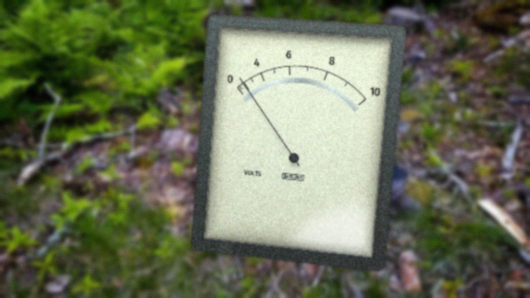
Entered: 2 V
